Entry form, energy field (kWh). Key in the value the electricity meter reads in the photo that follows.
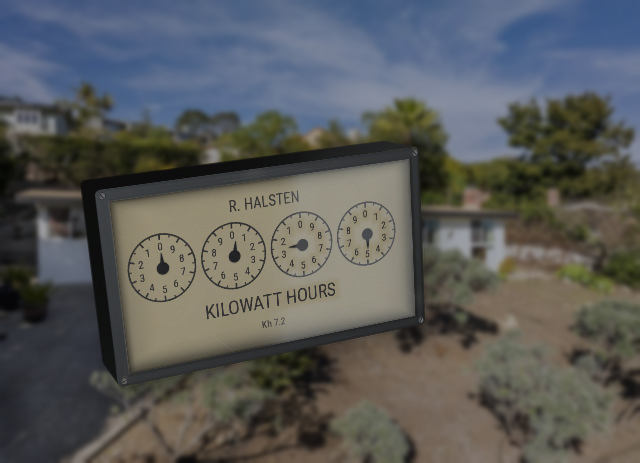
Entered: 25 kWh
